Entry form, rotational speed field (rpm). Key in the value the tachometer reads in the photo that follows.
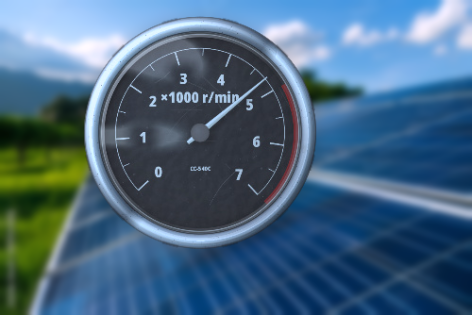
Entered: 4750 rpm
